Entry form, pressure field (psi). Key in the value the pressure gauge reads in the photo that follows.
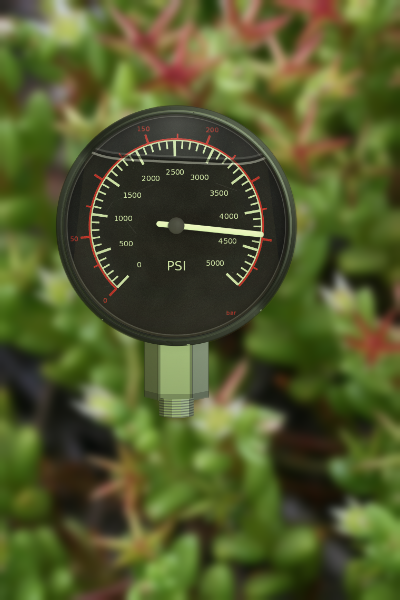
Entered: 4300 psi
